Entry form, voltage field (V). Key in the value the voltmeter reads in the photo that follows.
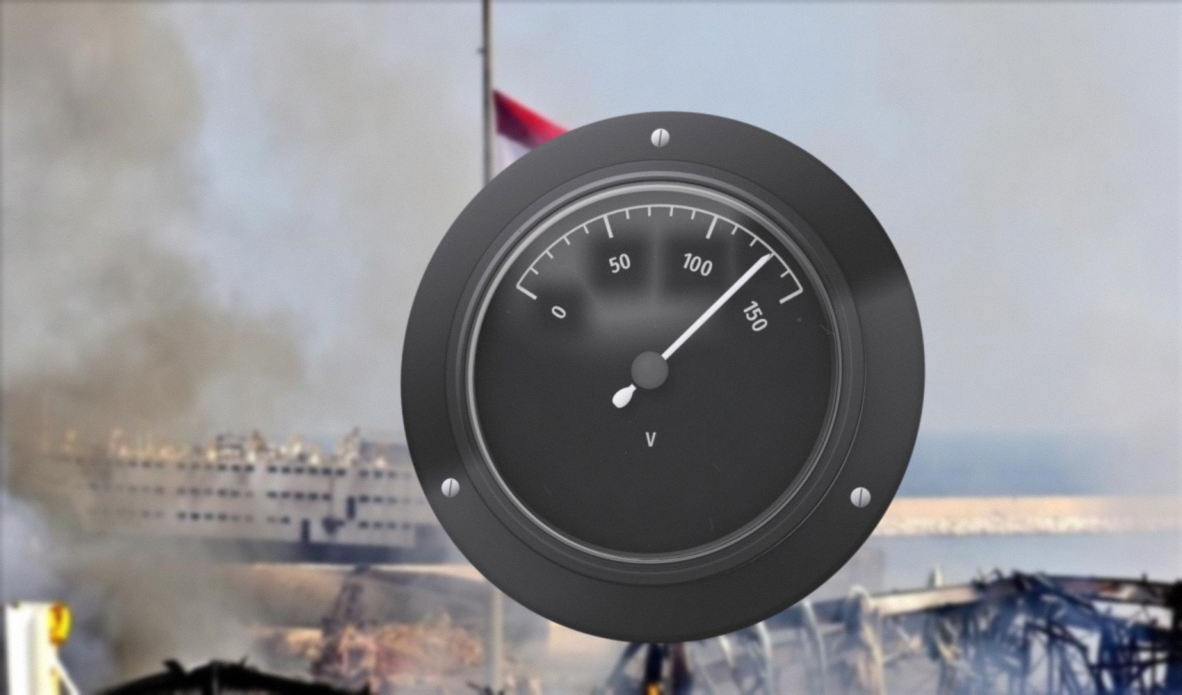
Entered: 130 V
